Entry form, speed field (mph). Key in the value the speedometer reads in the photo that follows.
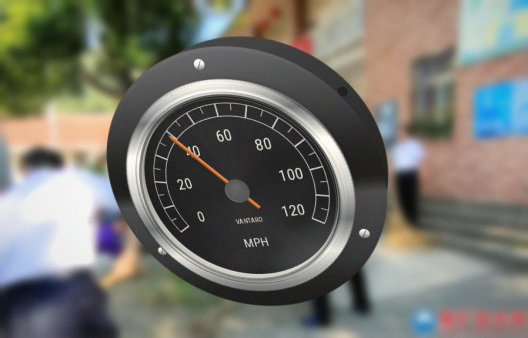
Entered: 40 mph
